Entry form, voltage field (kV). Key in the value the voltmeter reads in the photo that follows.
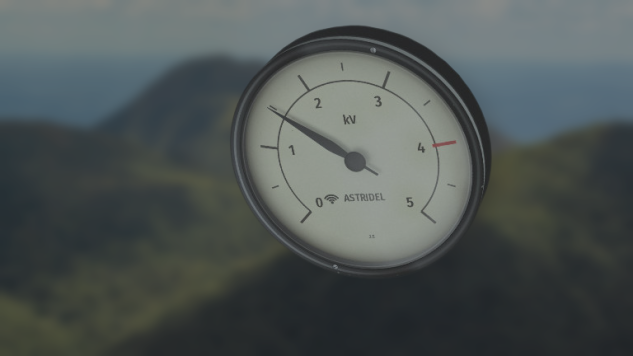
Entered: 1.5 kV
